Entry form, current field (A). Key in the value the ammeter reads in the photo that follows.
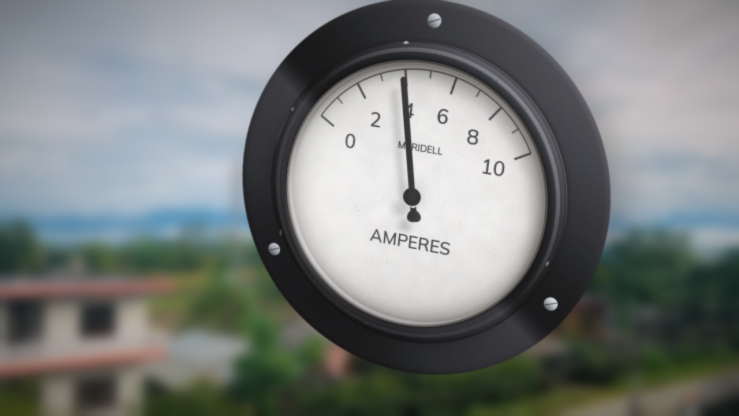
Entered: 4 A
